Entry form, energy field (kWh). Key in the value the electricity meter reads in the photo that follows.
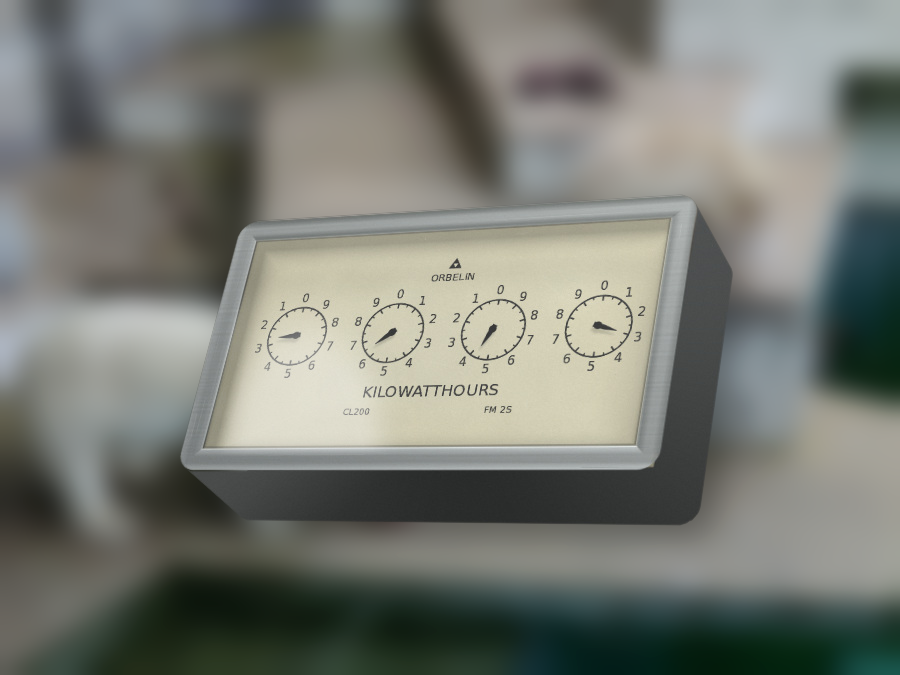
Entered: 2643 kWh
